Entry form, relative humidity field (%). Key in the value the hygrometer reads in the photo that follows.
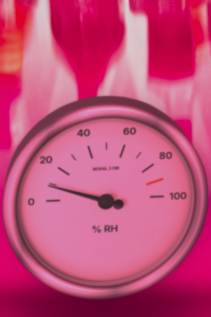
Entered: 10 %
